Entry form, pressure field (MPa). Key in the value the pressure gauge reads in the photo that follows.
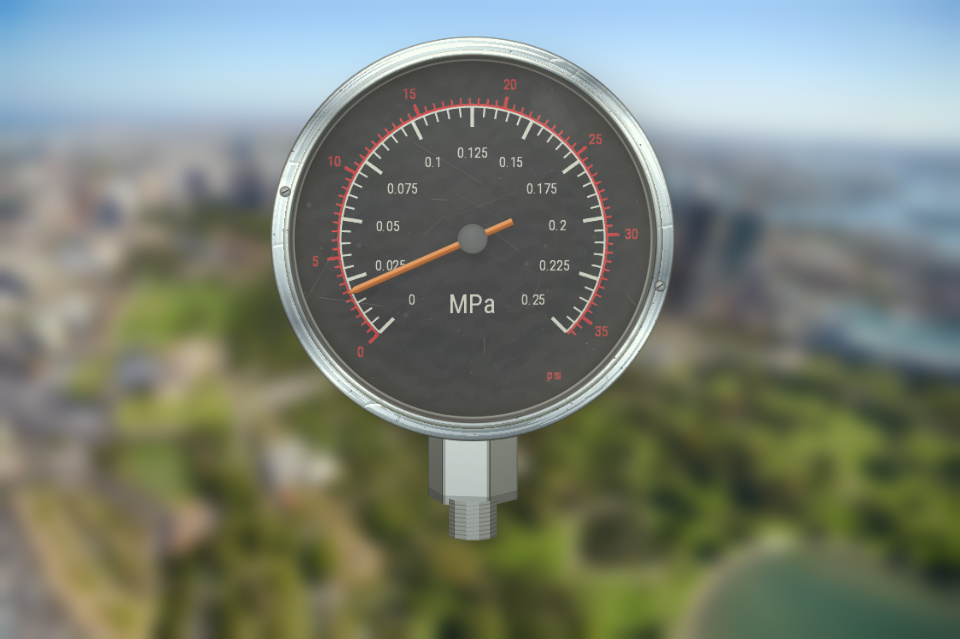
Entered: 0.02 MPa
